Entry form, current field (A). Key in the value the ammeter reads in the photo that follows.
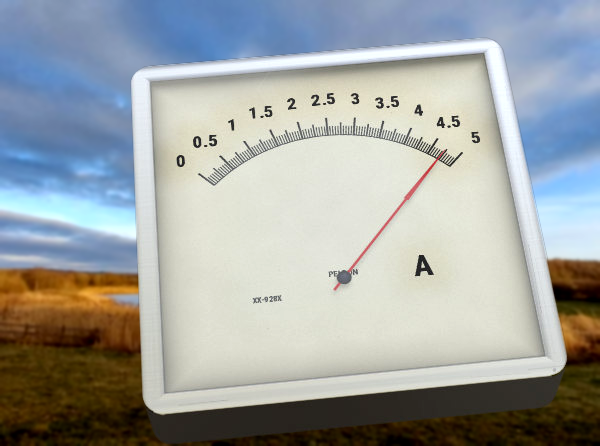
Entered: 4.75 A
